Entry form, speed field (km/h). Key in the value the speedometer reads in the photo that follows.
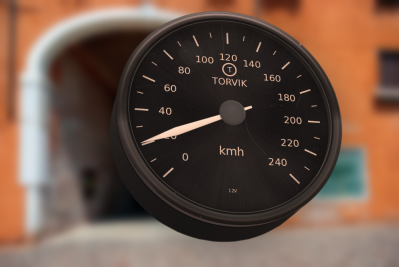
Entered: 20 km/h
